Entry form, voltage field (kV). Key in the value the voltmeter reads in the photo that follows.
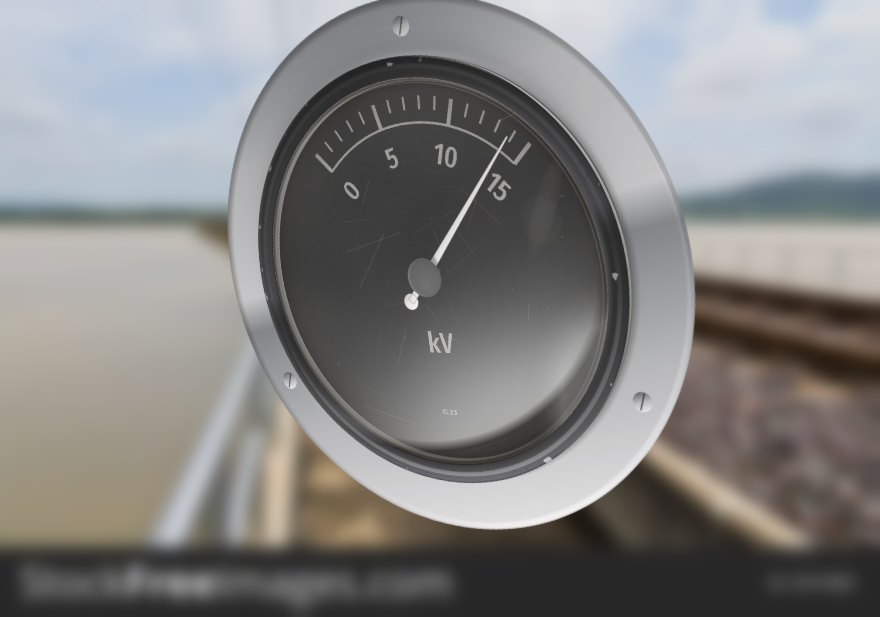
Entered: 14 kV
